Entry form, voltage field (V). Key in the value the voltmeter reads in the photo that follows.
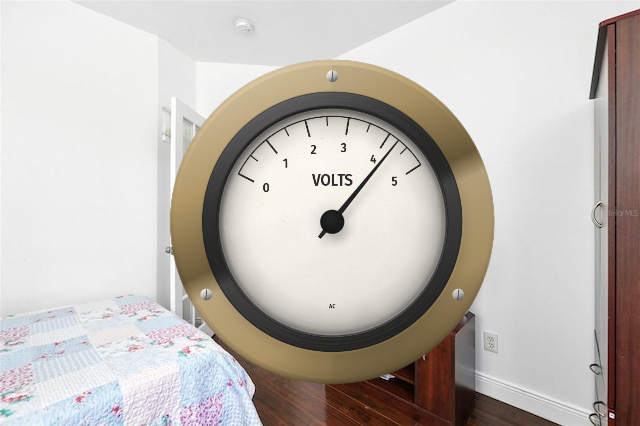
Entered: 4.25 V
